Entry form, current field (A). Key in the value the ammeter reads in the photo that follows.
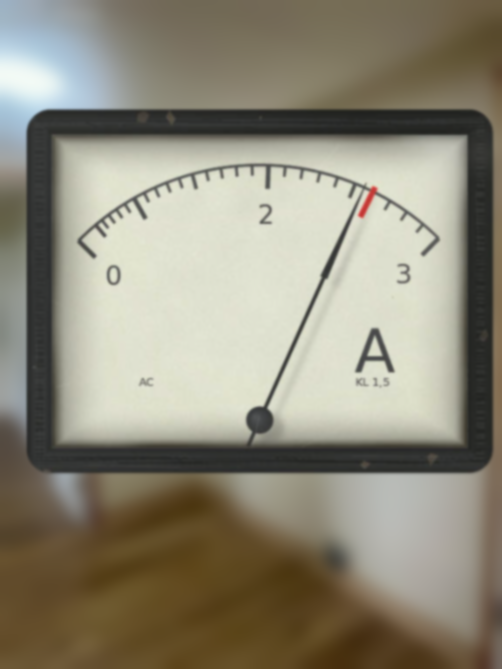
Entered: 2.55 A
